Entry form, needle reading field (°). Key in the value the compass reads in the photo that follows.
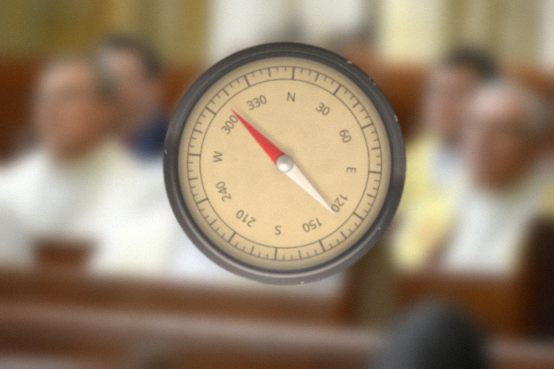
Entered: 310 °
